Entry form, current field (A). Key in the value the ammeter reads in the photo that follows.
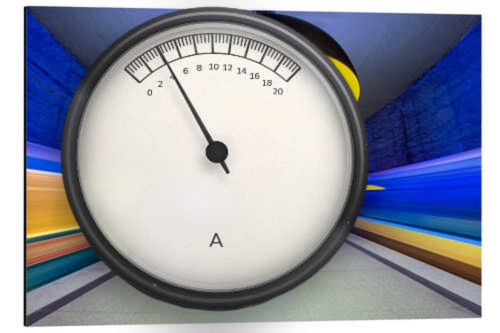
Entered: 4 A
